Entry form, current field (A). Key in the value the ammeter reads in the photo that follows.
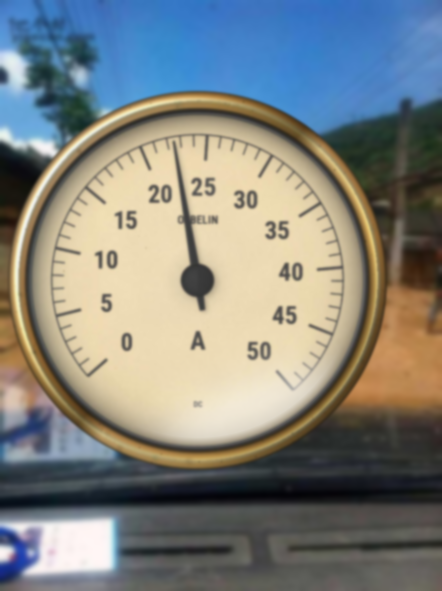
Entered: 22.5 A
